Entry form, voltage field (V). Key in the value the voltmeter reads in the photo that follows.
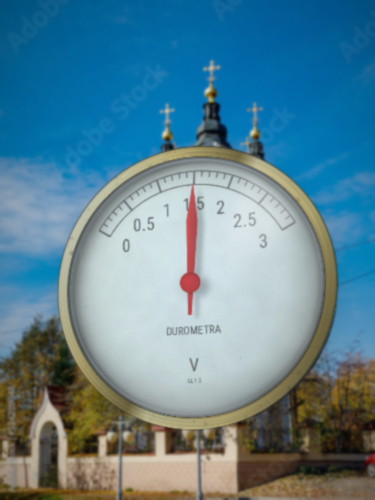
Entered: 1.5 V
